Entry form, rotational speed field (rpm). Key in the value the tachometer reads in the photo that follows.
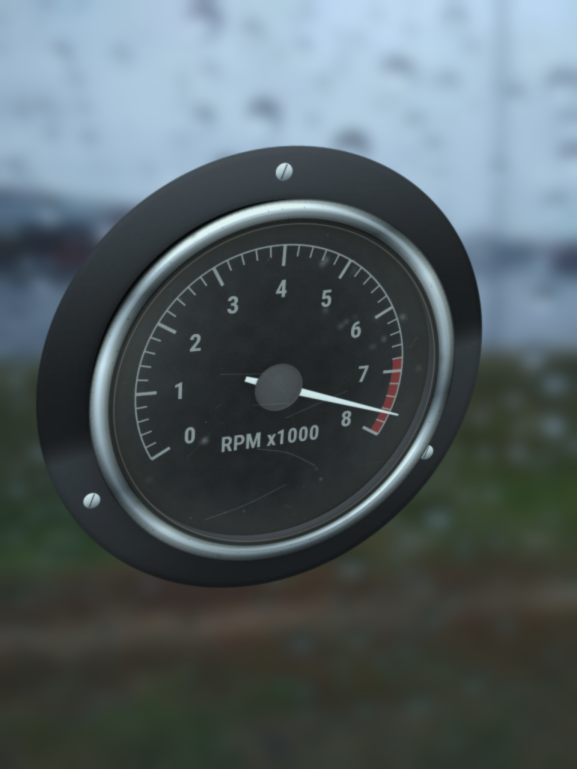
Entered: 7600 rpm
